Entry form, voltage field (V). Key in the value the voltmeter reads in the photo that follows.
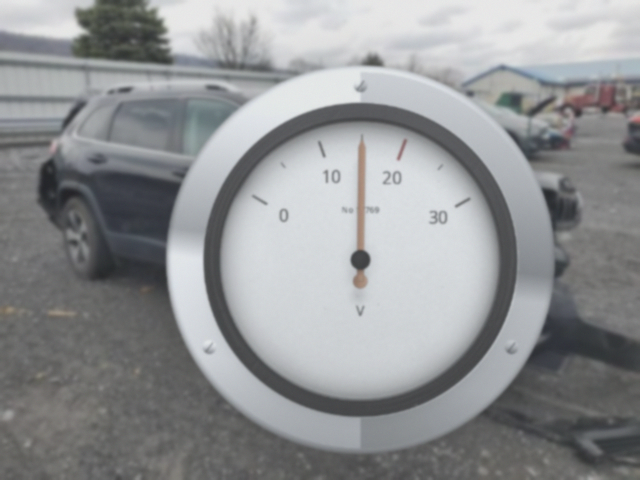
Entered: 15 V
